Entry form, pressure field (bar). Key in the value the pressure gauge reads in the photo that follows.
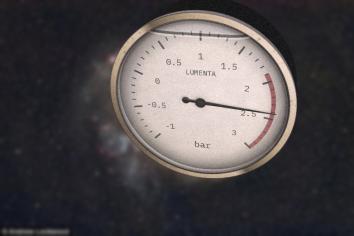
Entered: 2.4 bar
